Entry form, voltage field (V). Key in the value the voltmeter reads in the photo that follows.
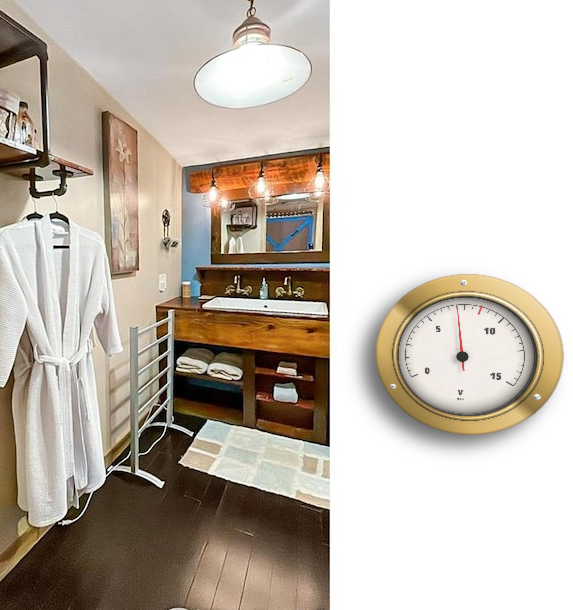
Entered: 7 V
